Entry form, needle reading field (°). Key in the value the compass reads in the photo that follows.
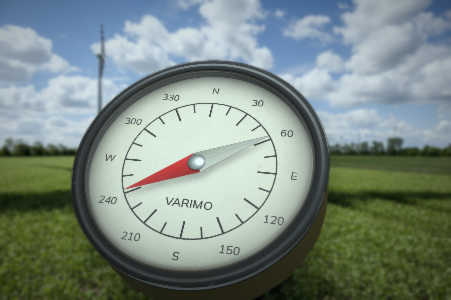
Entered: 240 °
